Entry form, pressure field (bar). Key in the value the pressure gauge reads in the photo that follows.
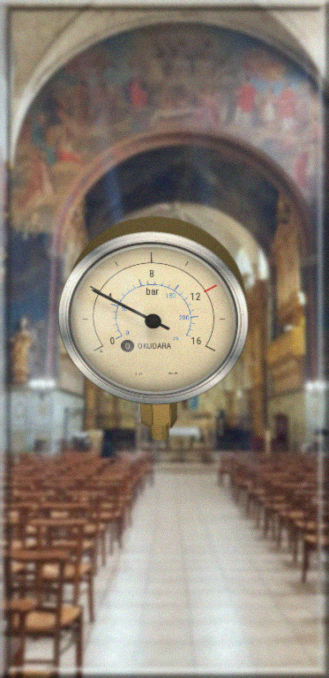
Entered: 4 bar
